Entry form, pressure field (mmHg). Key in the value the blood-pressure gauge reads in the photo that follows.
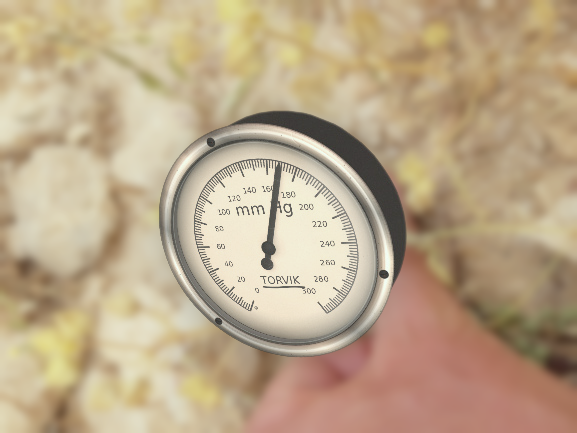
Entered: 170 mmHg
